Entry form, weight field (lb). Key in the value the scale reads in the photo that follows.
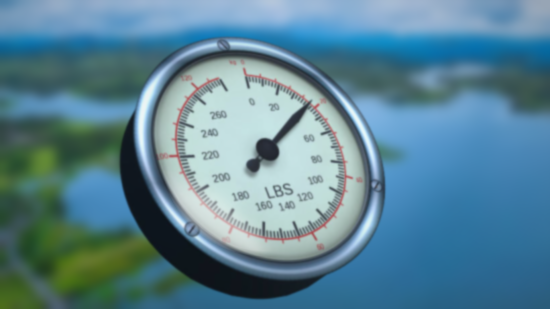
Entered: 40 lb
